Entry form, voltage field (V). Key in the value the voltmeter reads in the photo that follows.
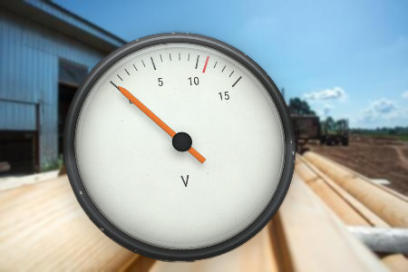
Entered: 0 V
